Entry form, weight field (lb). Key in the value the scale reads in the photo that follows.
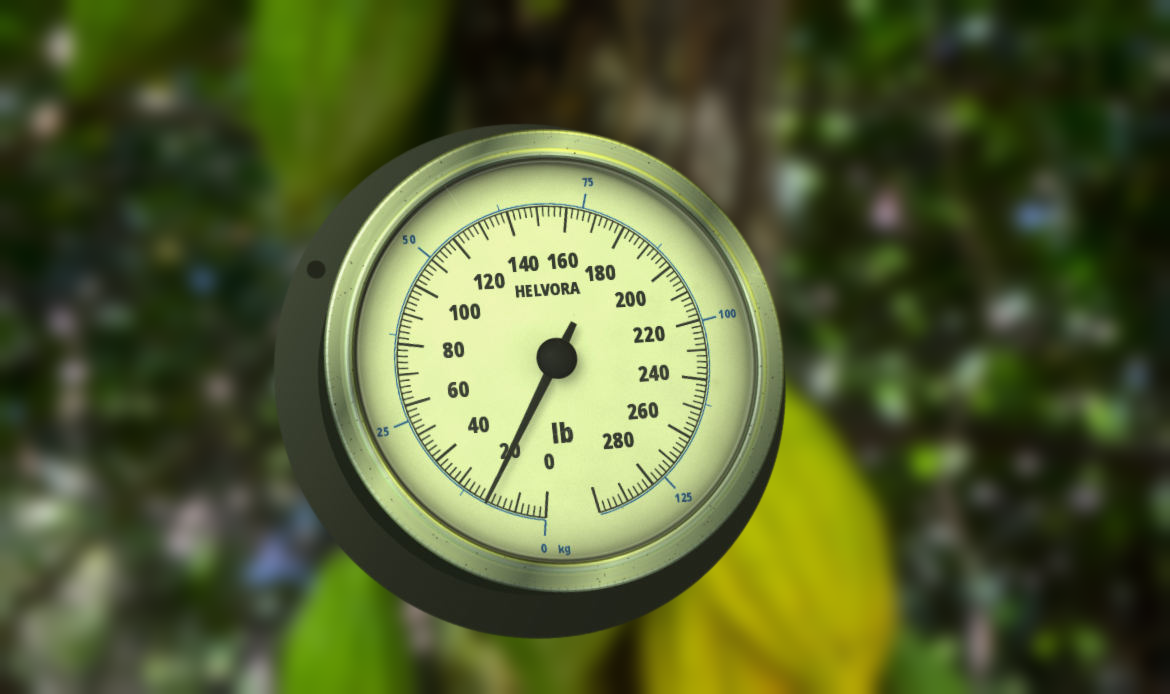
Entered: 20 lb
